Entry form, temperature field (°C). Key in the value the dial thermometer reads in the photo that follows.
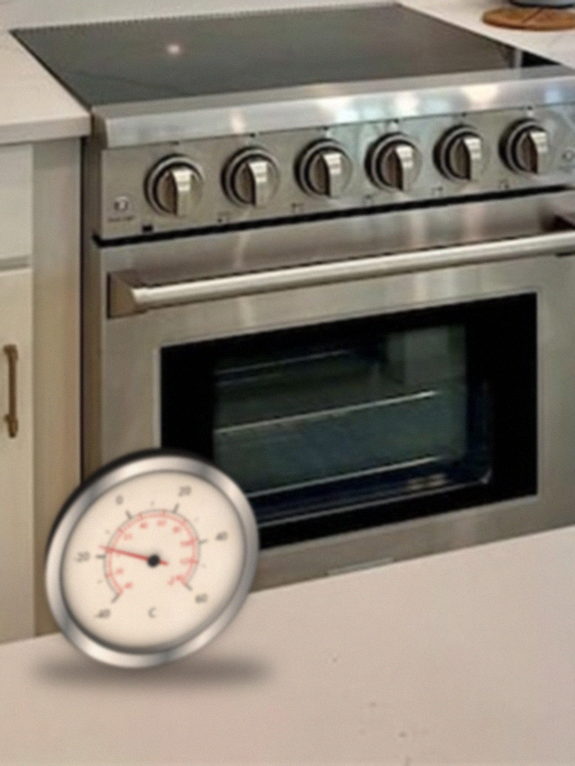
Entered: -15 °C
